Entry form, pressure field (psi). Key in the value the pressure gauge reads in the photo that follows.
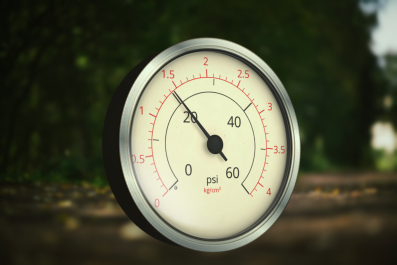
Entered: 20 psi
